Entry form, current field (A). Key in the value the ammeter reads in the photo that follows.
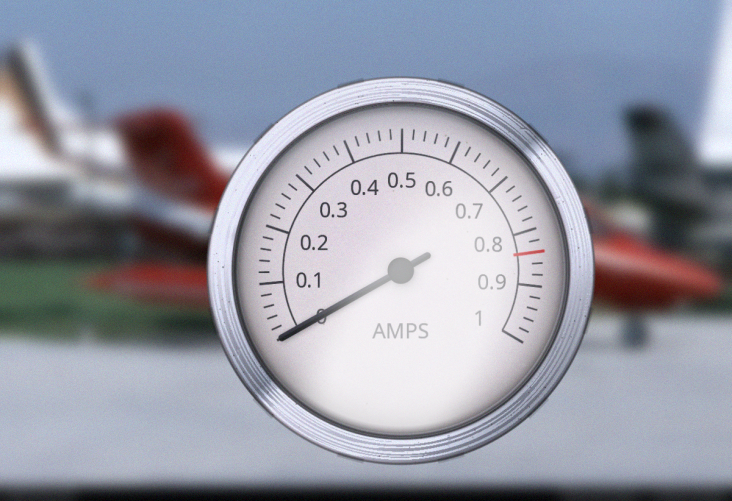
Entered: 0 A
